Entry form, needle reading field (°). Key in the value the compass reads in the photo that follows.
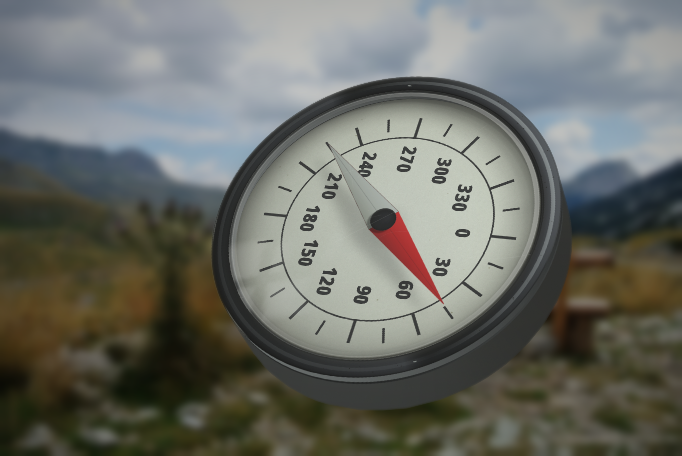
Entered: 45 °
